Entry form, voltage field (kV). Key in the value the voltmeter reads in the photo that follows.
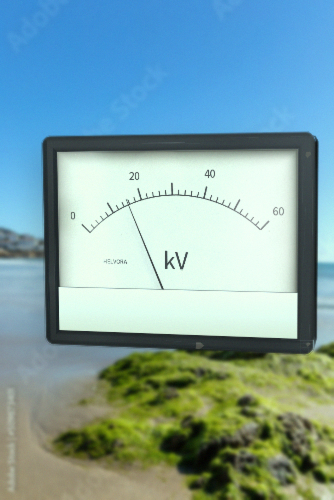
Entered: 16 kV
